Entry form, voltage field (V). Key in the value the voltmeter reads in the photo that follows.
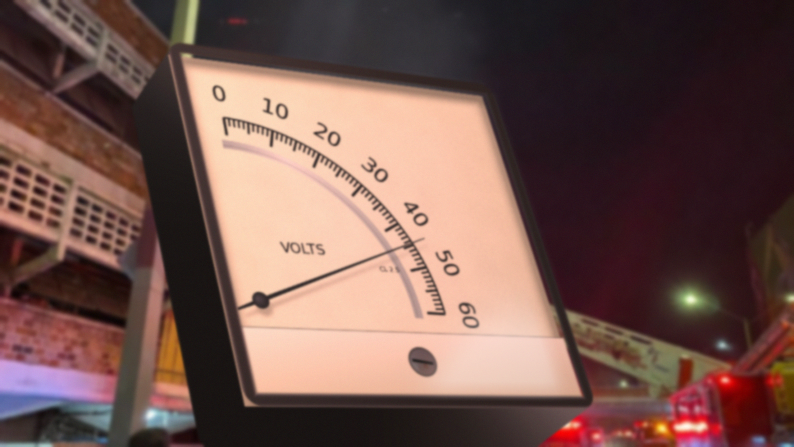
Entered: 45 V
